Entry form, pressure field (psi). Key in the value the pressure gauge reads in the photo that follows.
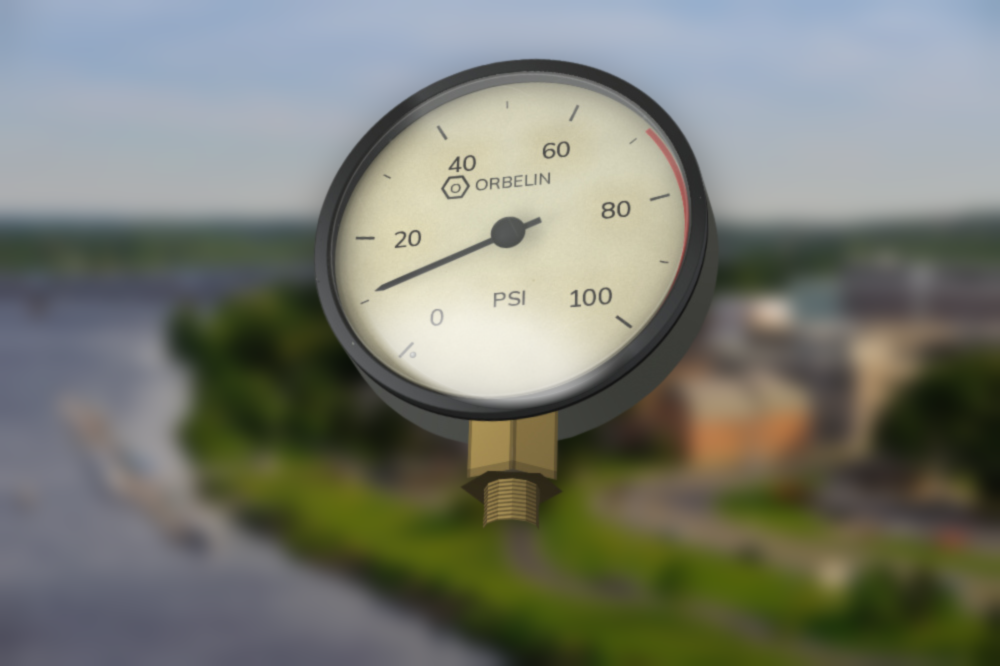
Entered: 10 psi
